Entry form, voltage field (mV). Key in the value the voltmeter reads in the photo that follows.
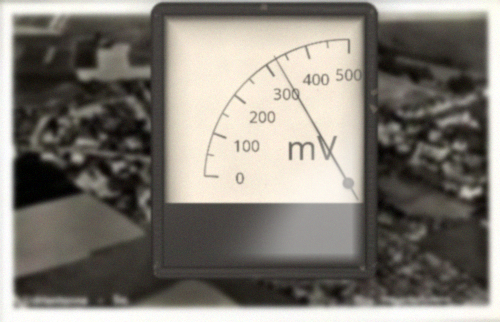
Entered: 325 mV
